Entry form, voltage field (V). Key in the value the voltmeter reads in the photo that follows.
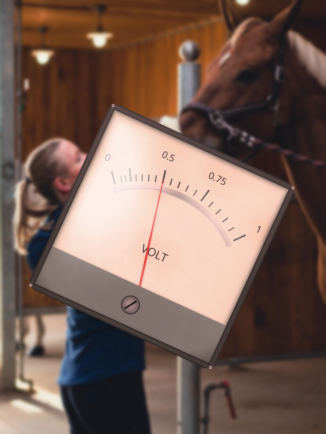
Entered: 0.5 V
